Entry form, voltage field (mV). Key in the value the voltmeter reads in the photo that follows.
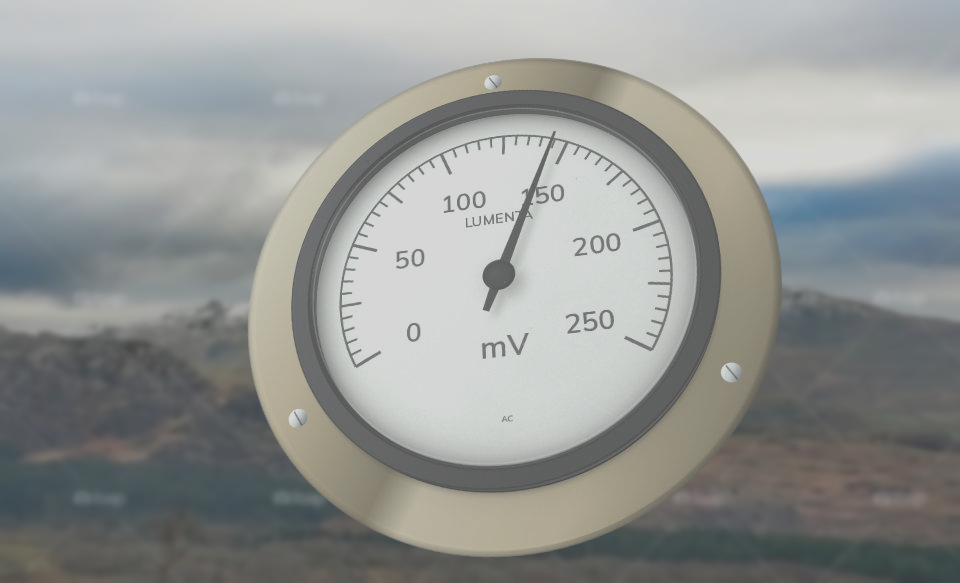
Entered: 145 mV
